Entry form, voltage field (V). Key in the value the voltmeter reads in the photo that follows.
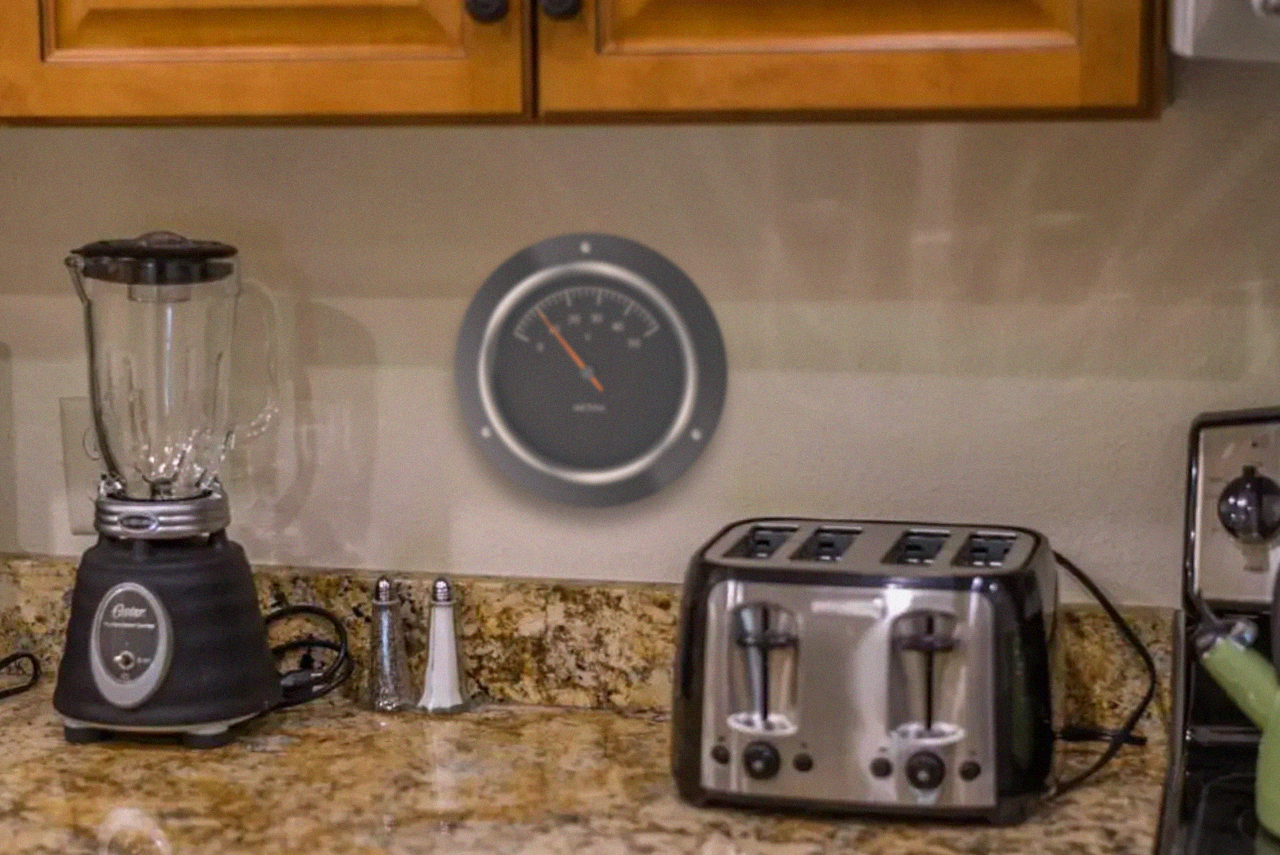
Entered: 10 V
